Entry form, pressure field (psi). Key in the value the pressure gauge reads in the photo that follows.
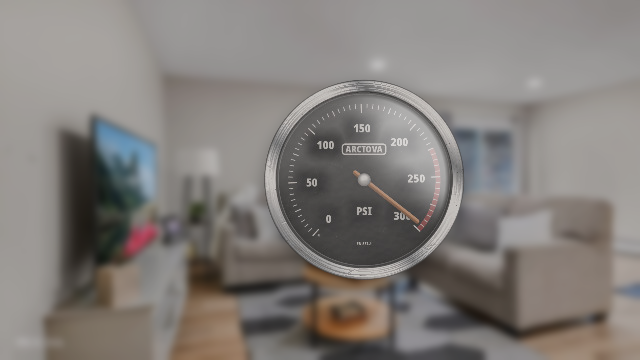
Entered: 295 psi
